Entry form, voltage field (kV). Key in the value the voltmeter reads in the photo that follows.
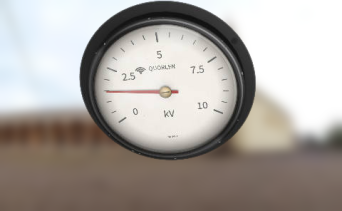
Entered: 1.5 kV
